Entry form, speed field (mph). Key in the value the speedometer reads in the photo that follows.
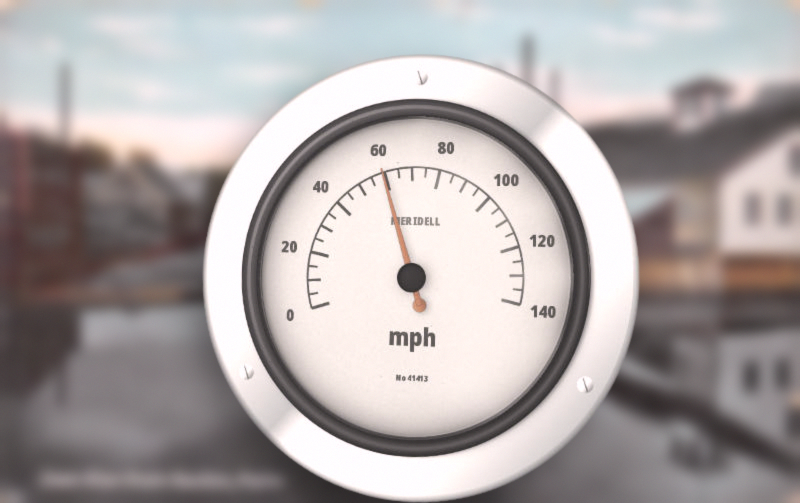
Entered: 60 mph
